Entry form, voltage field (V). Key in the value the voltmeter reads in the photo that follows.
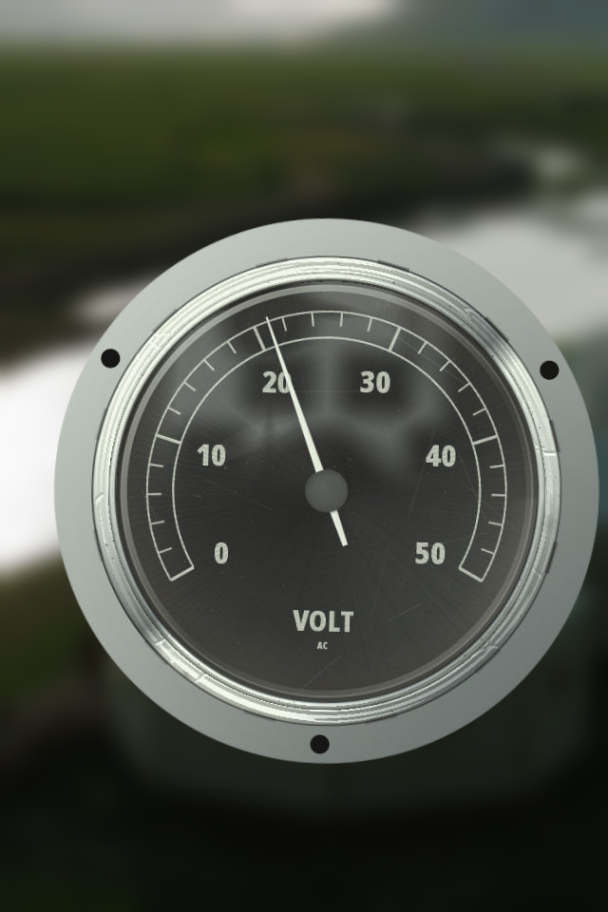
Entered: 21 V
